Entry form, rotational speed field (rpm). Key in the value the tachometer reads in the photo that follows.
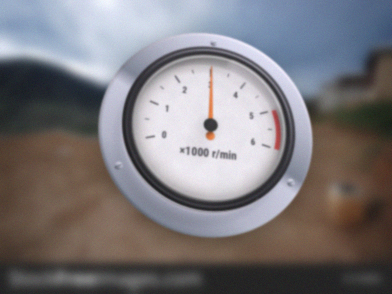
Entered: 3000 rpm
